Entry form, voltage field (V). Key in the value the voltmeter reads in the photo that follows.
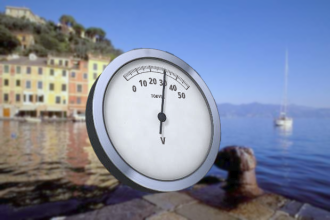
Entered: 30 V
